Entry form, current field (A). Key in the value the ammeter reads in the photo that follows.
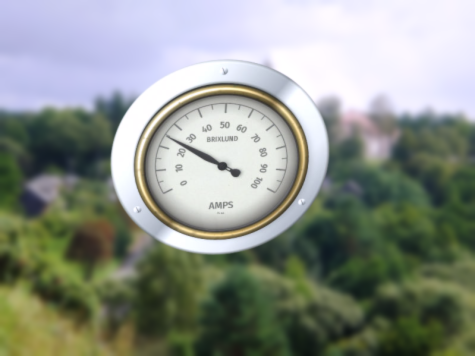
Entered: 25 A
